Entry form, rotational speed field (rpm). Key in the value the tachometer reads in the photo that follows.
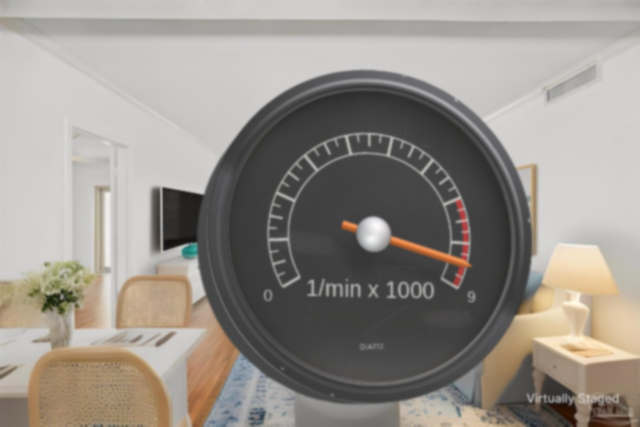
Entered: 8500 rpm
